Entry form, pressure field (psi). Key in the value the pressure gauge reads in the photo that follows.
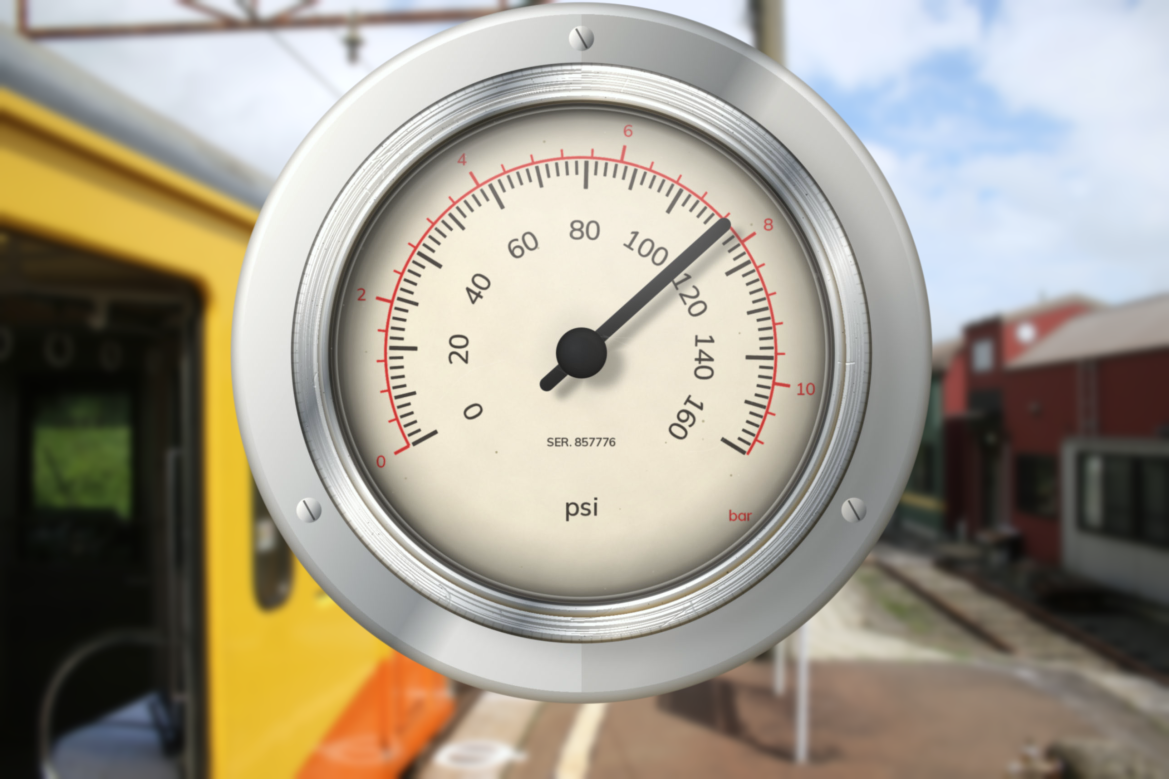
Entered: 111 psi
